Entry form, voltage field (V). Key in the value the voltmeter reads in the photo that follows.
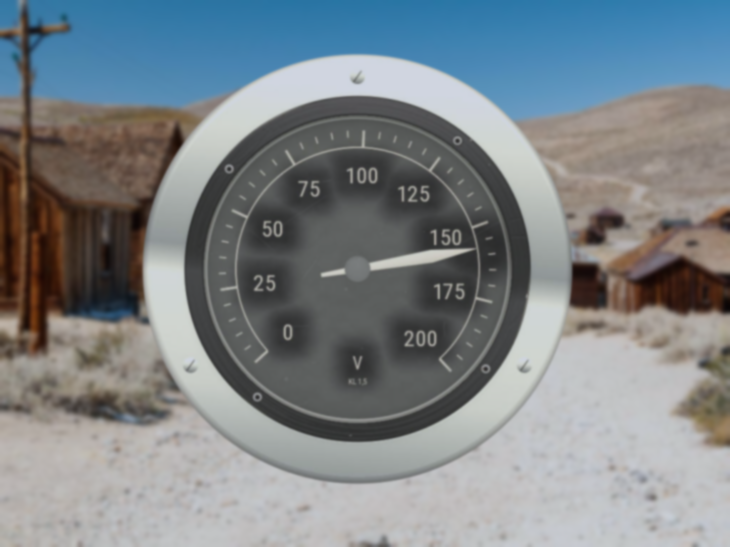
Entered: 157.5 V
